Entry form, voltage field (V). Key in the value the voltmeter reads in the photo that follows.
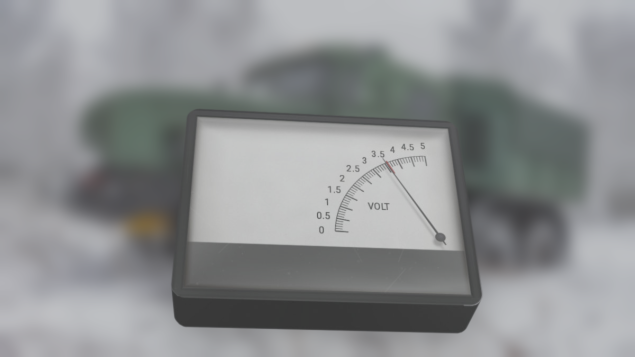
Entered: 3.5 V
